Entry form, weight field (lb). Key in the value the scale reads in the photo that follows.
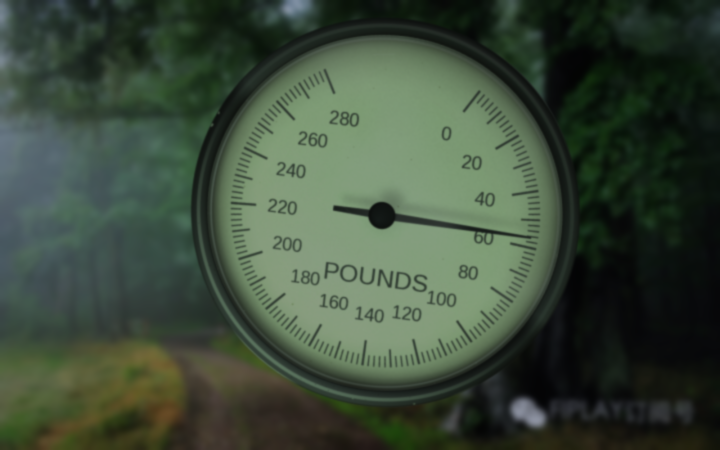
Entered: 56 lb
